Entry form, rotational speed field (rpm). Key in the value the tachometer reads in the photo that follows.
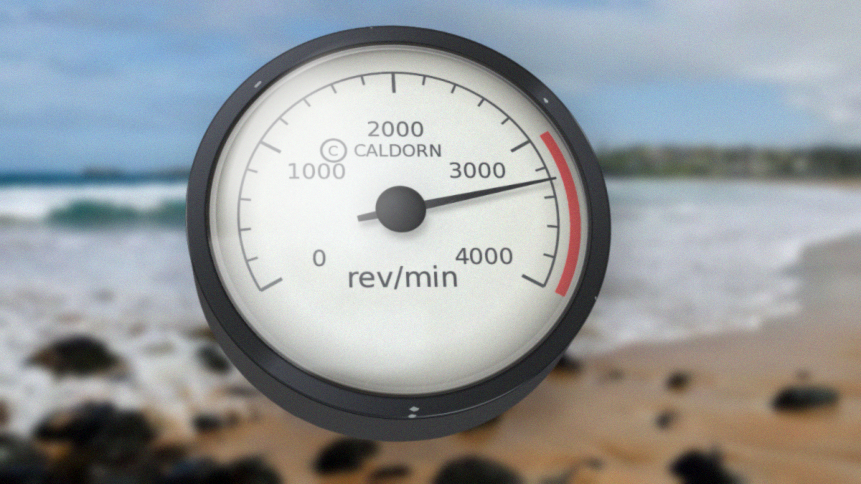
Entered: 3300 rpm
